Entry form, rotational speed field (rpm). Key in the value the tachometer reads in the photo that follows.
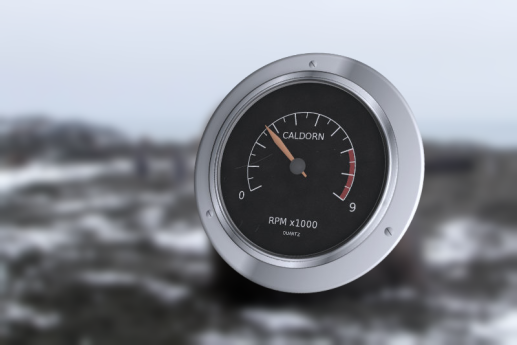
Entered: 2750 rpm
